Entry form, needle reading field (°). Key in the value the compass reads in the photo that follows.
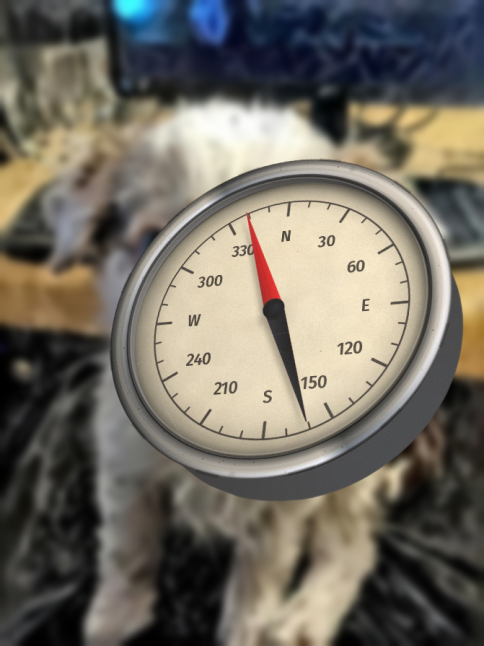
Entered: 340 °
